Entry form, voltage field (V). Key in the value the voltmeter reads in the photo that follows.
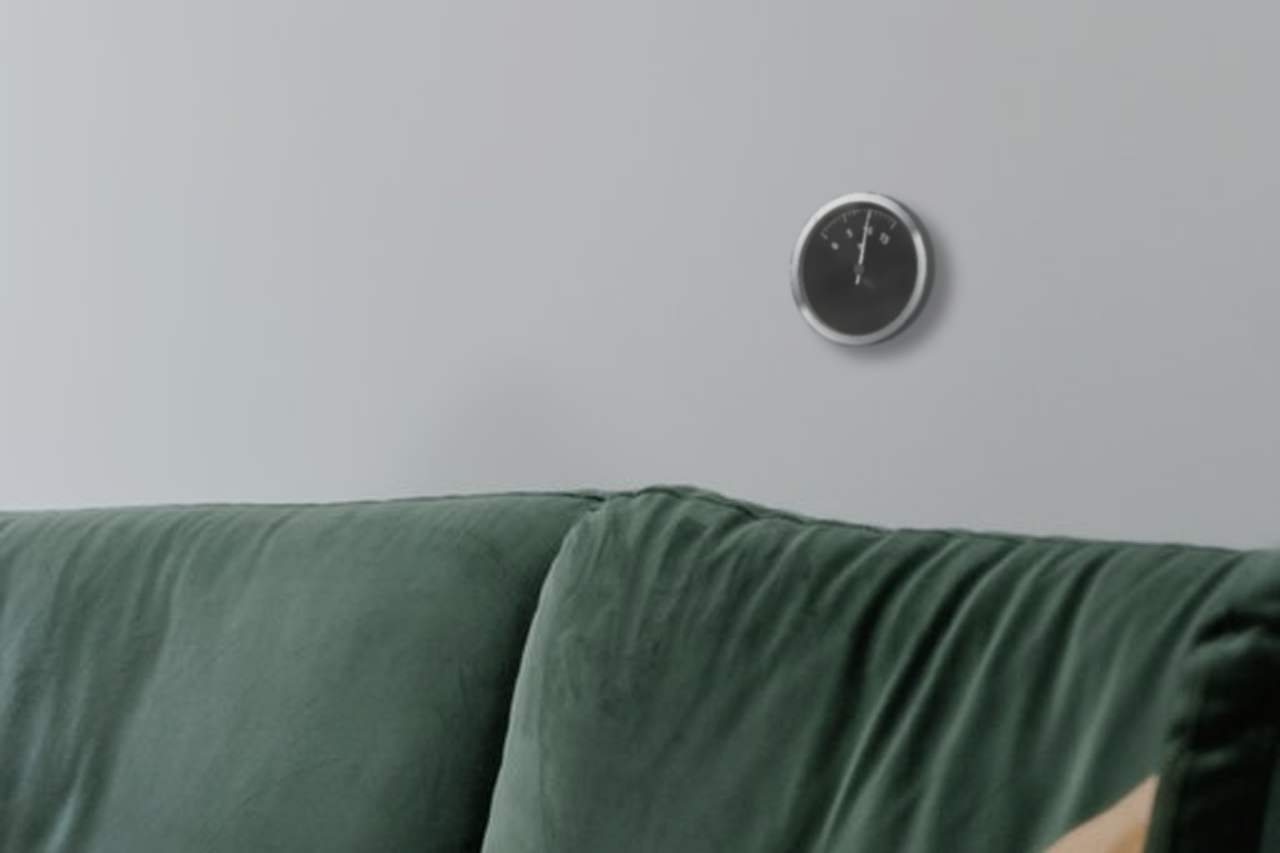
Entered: 10 V
